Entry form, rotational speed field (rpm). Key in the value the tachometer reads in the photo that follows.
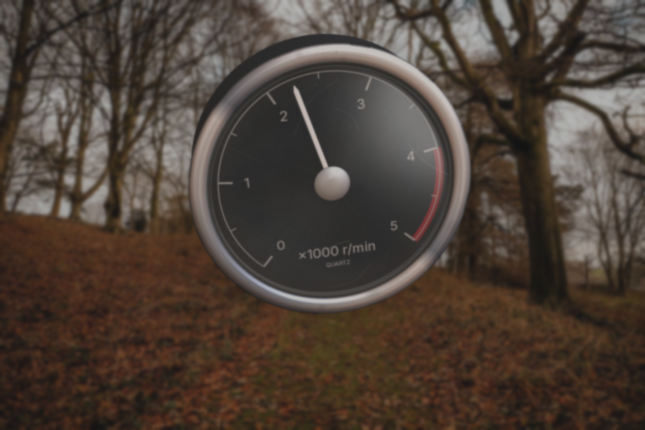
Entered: 2250 rpm
